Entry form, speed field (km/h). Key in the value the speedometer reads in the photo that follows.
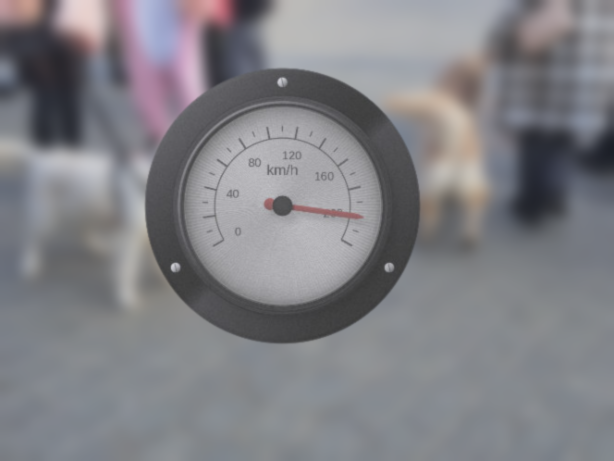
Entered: 200 km/h
